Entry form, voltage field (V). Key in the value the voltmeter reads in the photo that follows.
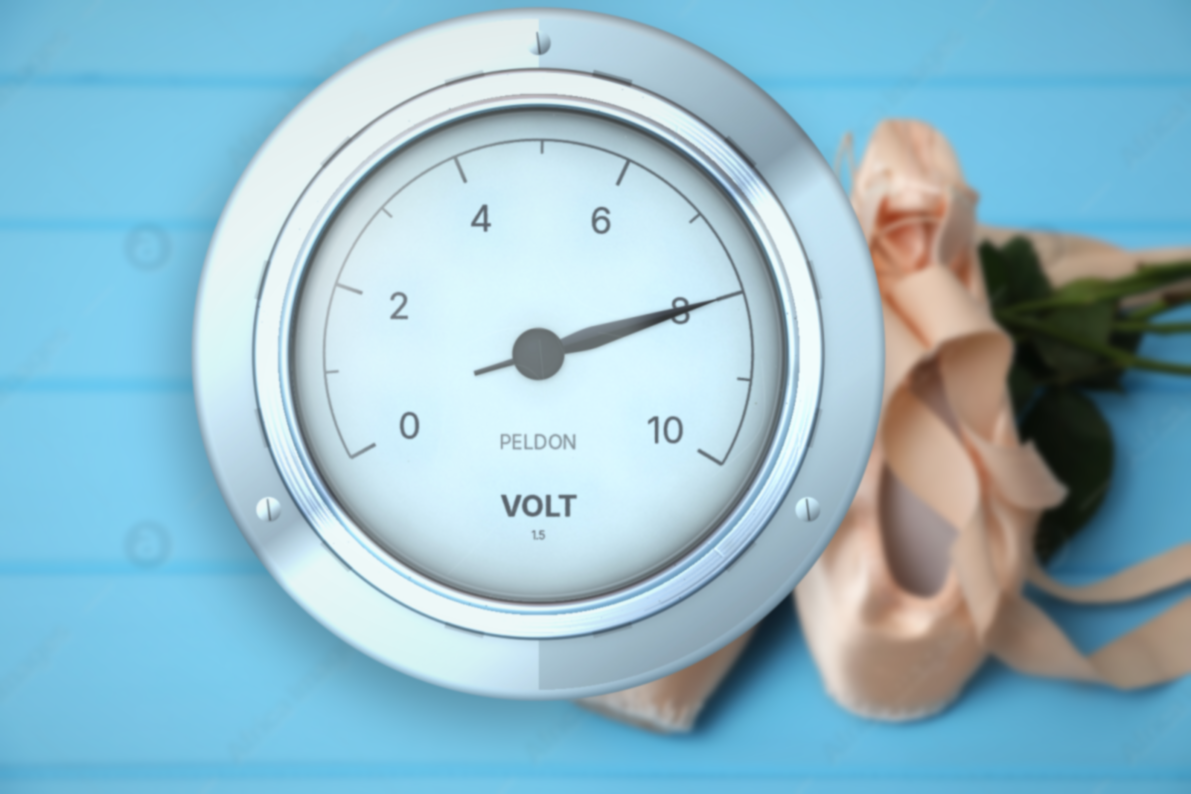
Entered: 8 V
